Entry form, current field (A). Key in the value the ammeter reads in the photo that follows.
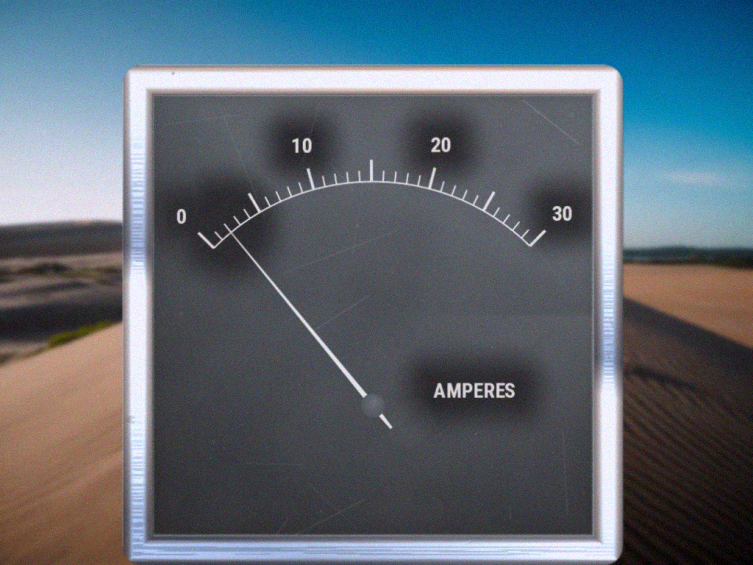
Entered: 2 A
